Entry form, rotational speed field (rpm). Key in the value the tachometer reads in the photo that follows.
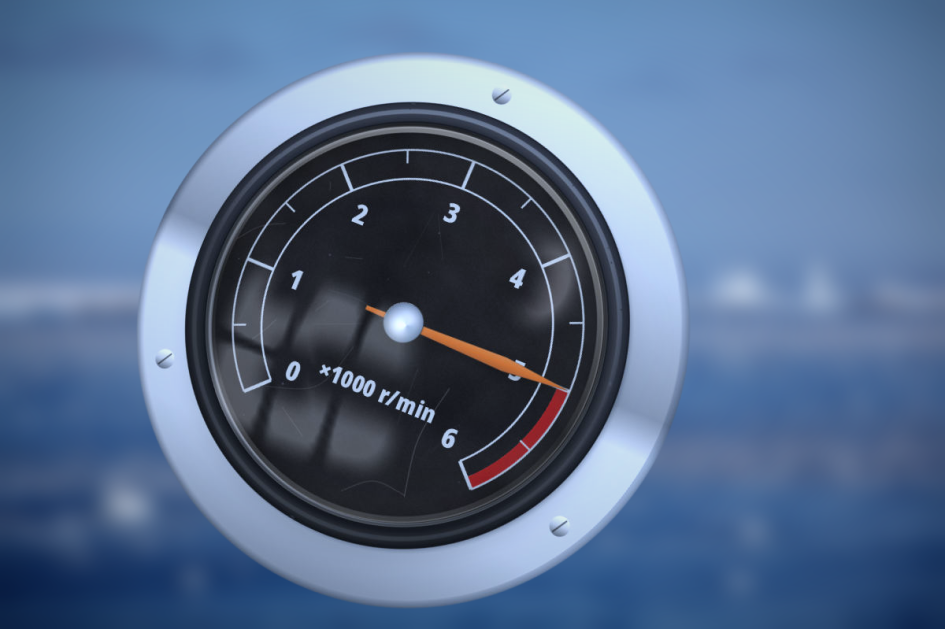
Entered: 5000 rpm
